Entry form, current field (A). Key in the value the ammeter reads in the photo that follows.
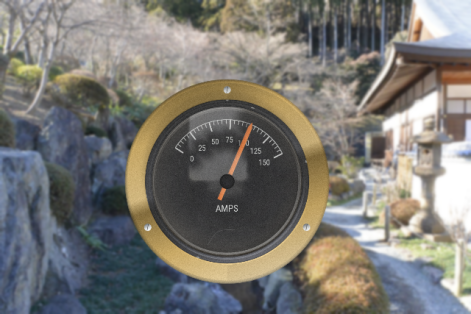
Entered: 100 A
